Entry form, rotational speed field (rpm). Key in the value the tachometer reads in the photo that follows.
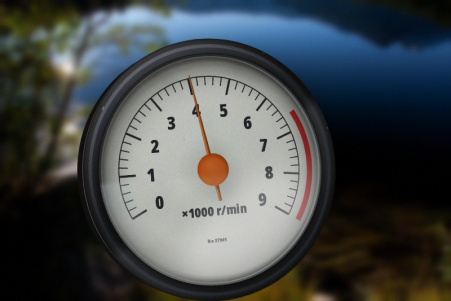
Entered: 4000 rpm
